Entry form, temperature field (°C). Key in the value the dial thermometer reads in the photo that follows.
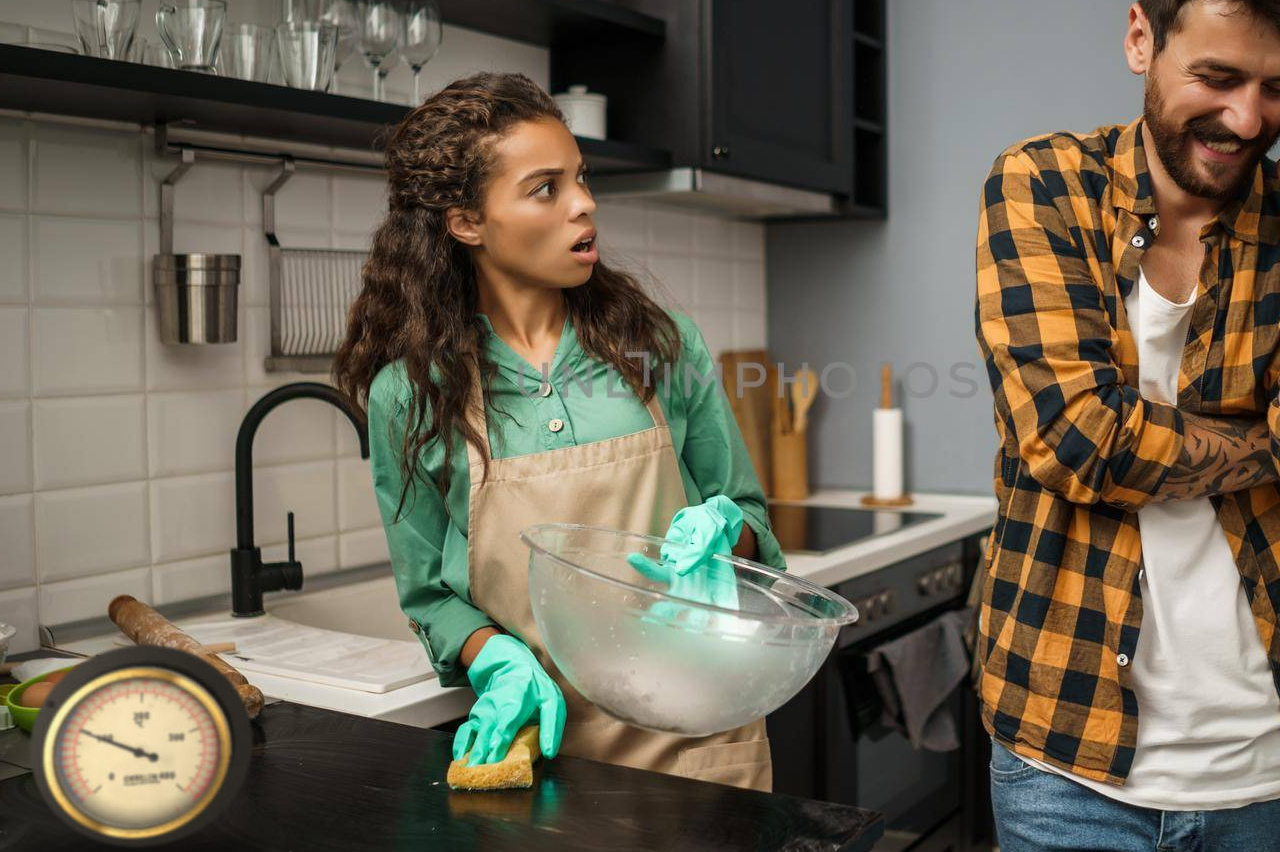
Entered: 100 °C
